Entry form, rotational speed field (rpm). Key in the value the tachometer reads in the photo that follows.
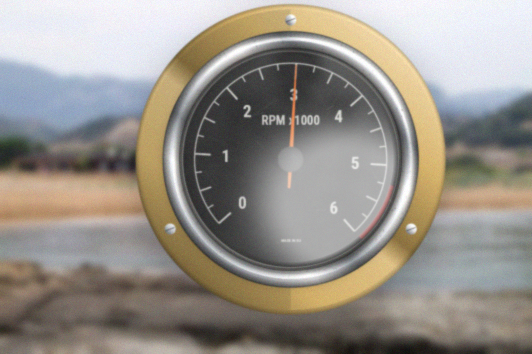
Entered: 3000 rpm
